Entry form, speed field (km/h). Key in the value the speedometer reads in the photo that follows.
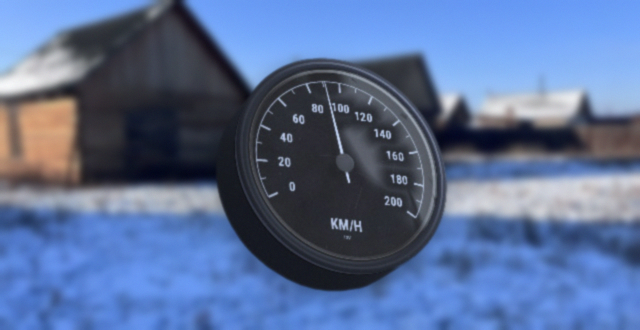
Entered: 90 km/h
